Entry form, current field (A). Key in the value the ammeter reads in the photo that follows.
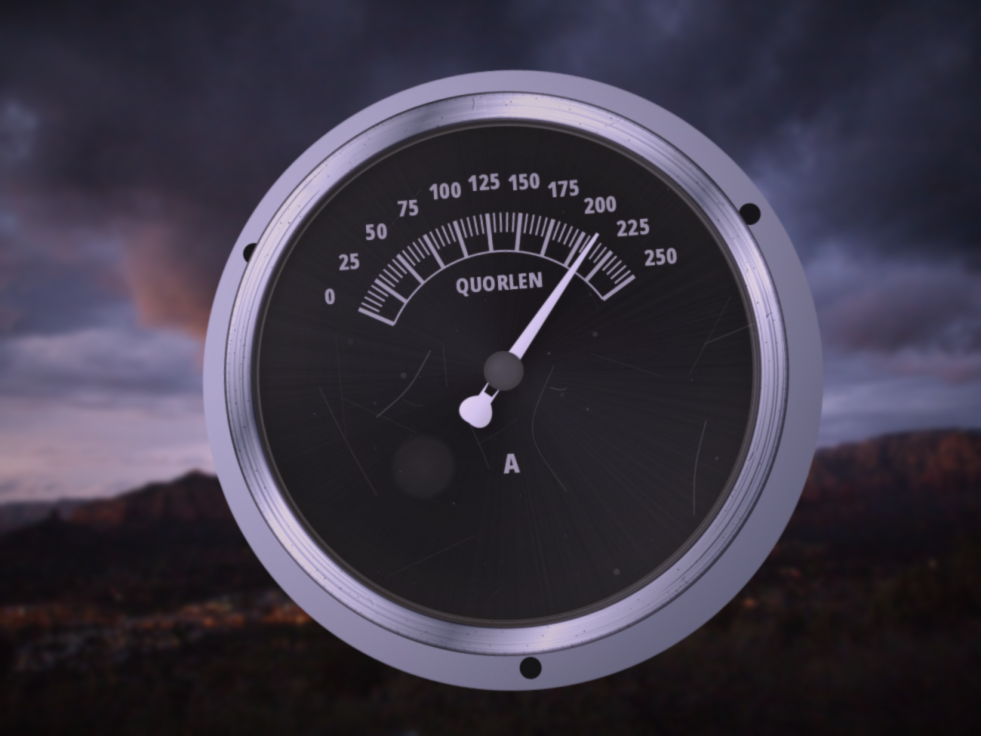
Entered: 210 A
